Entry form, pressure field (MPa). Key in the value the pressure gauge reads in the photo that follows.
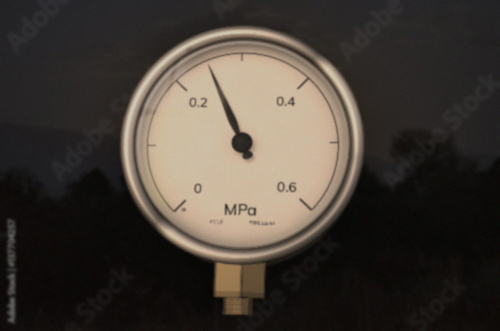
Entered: 0.25 MPa
